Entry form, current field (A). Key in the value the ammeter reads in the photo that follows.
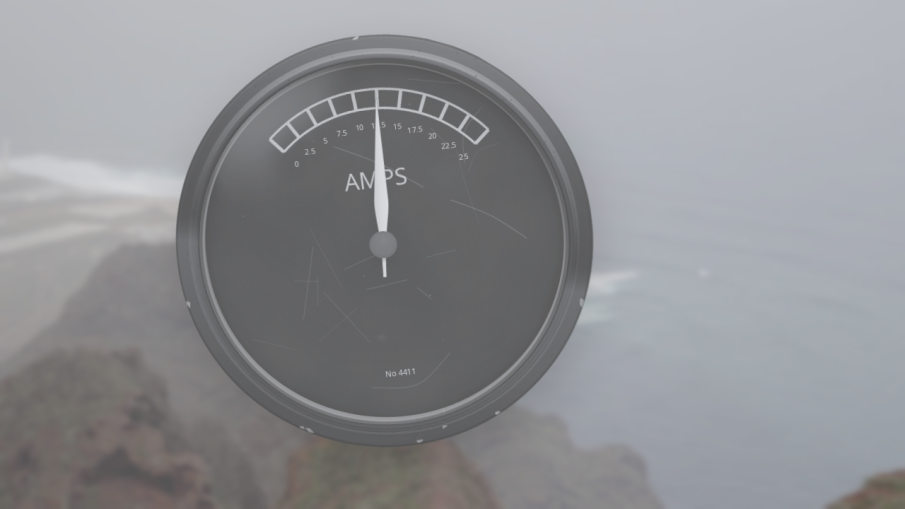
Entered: 12.5 A
